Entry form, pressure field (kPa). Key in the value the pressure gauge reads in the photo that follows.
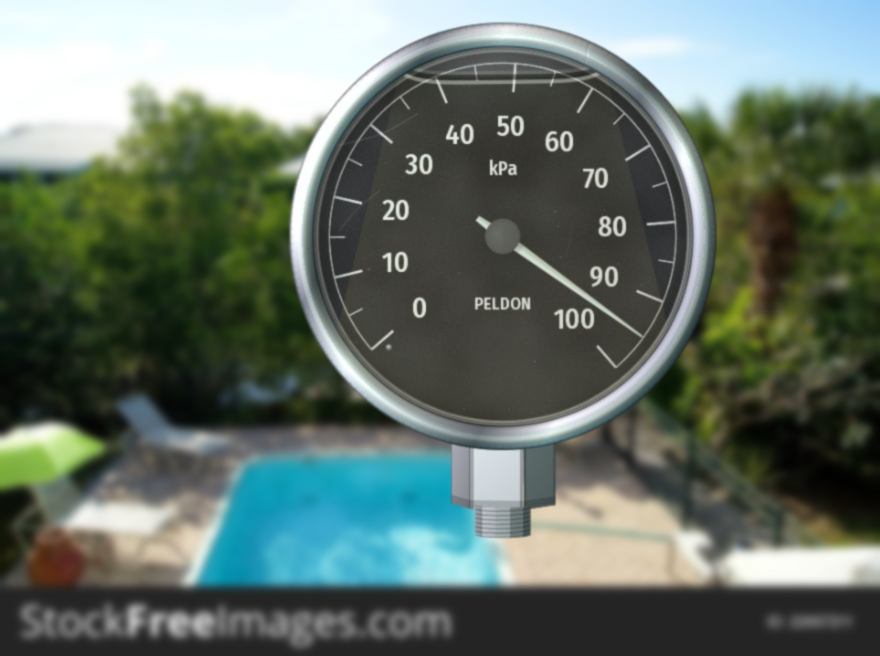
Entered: 95 kPa
